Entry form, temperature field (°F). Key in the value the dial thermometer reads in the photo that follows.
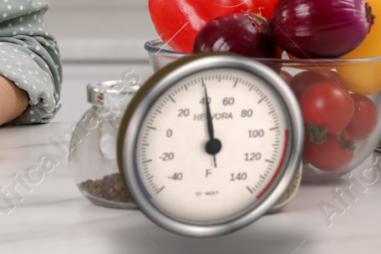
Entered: 40 °F
